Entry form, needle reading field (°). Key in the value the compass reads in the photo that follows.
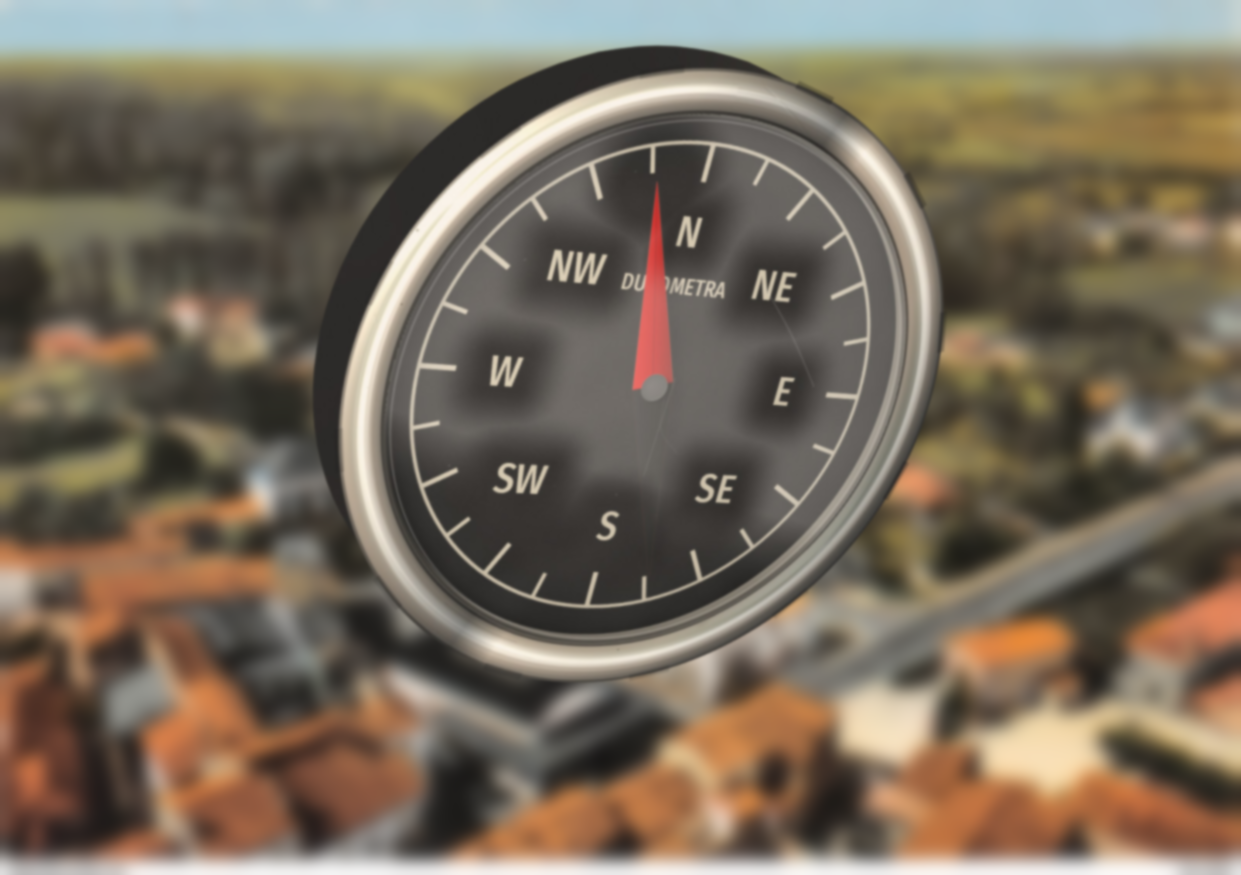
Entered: 345 °
